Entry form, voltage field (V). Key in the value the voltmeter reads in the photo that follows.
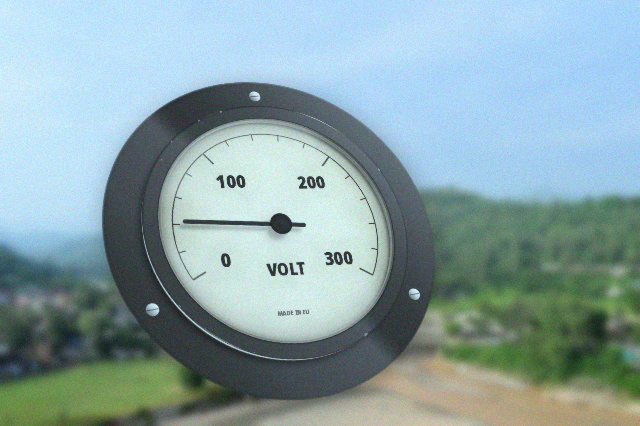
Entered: 40 V
